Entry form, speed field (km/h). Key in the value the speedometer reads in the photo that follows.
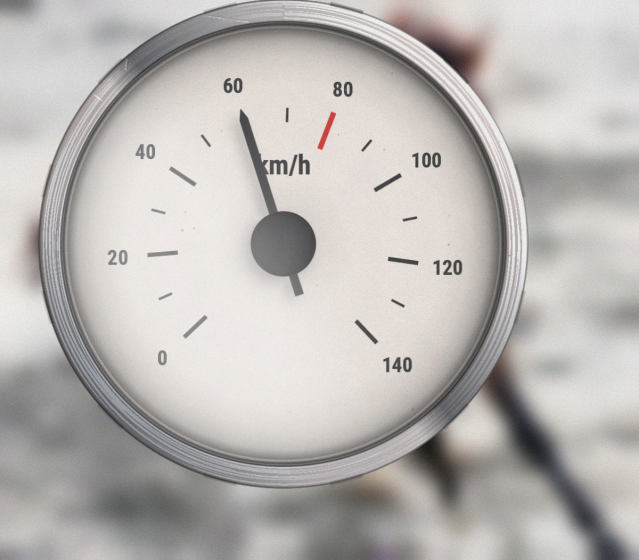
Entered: 60 km/h
